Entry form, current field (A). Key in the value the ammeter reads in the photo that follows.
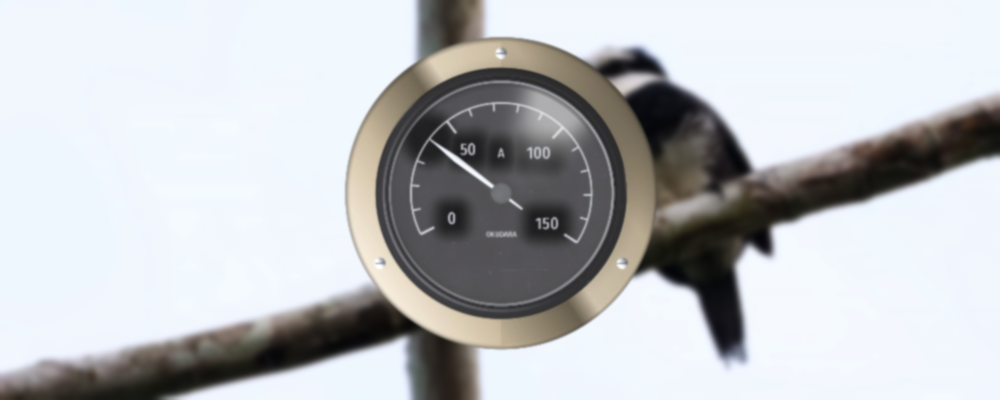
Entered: 40 A
